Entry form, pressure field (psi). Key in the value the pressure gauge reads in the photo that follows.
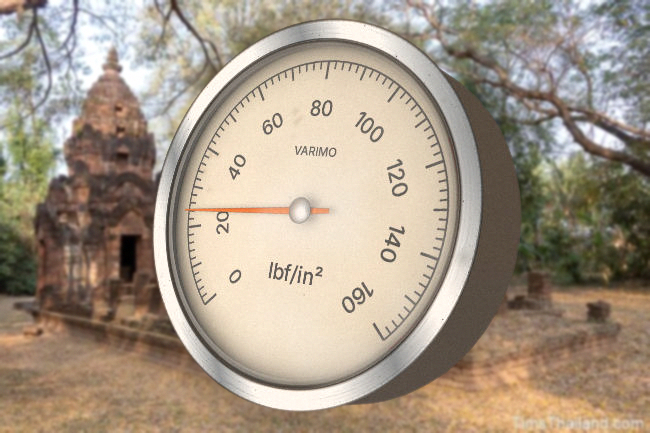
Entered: 24 psi
